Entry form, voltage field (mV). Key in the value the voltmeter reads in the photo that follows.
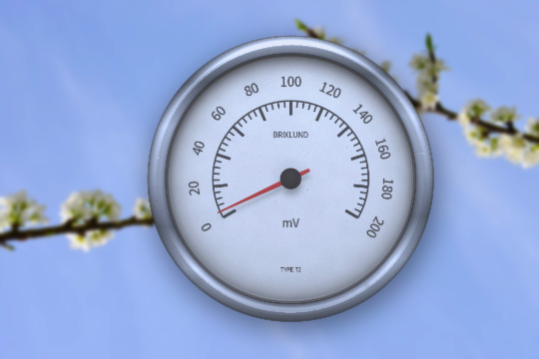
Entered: 4 mV
